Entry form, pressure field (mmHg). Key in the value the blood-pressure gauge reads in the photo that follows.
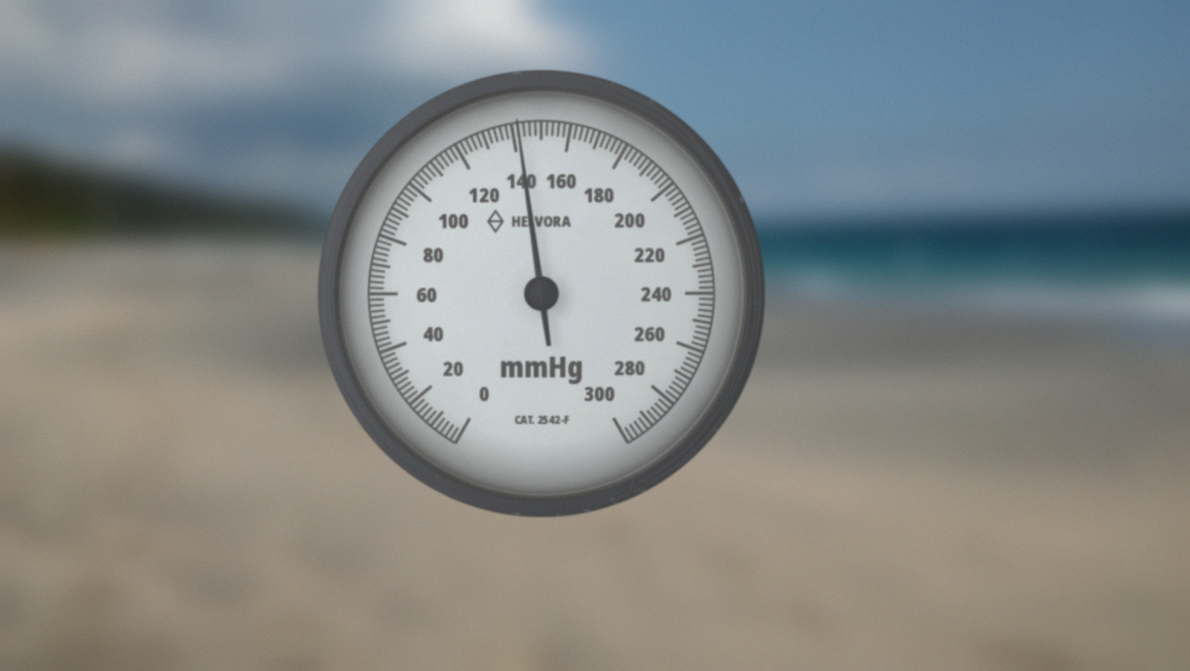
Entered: 142 mmHg
